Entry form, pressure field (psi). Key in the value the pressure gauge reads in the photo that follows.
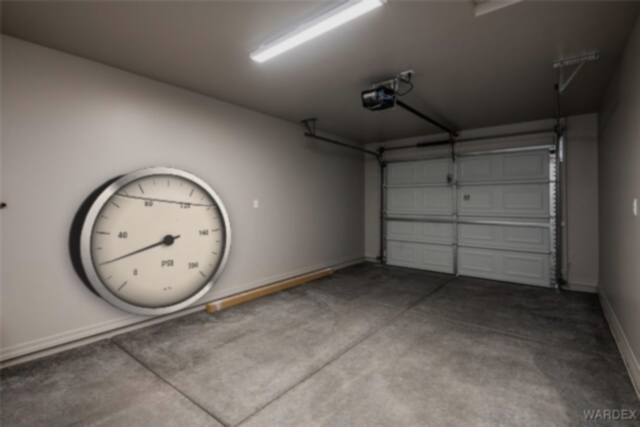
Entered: 20 psi
